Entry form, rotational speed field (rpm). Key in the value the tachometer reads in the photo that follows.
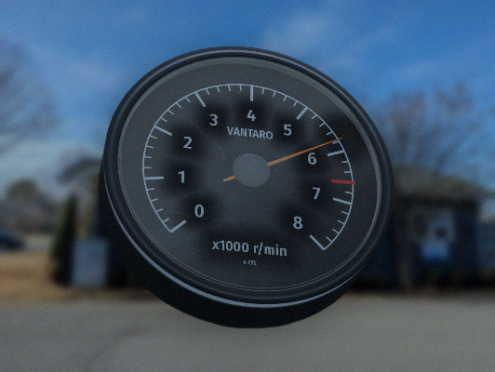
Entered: 5800 rpm
